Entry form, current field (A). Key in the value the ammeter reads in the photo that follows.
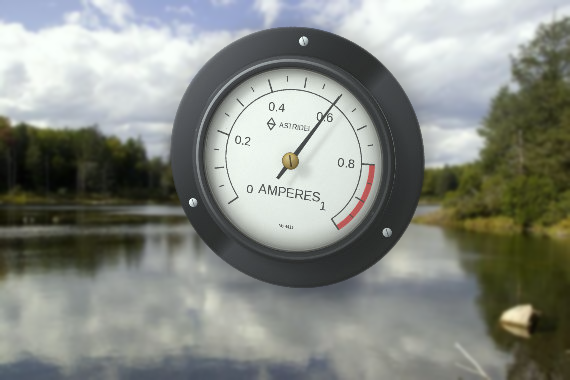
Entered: 0.6 A
